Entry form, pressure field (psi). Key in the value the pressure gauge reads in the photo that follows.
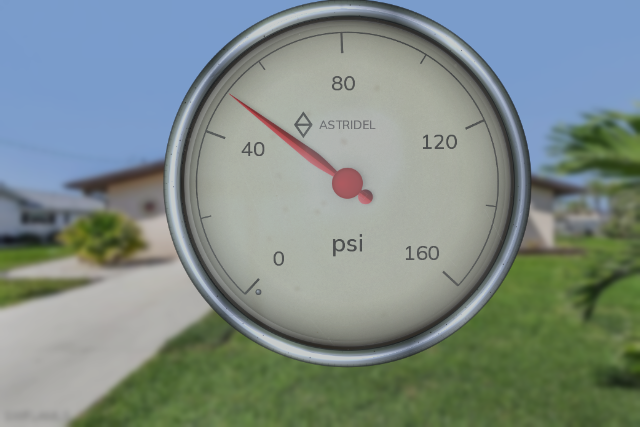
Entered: 50 psi
